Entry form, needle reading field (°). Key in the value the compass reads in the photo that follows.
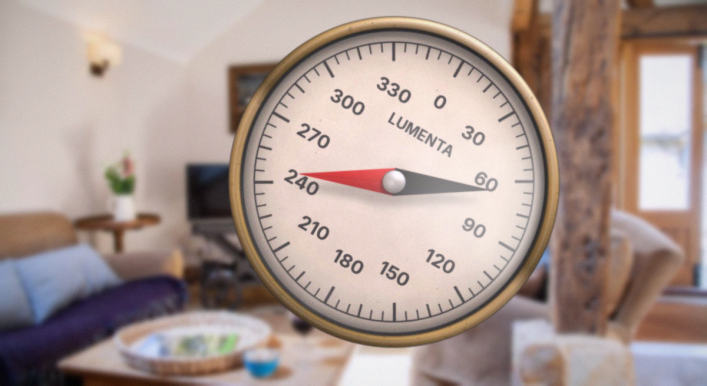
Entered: 245 °
